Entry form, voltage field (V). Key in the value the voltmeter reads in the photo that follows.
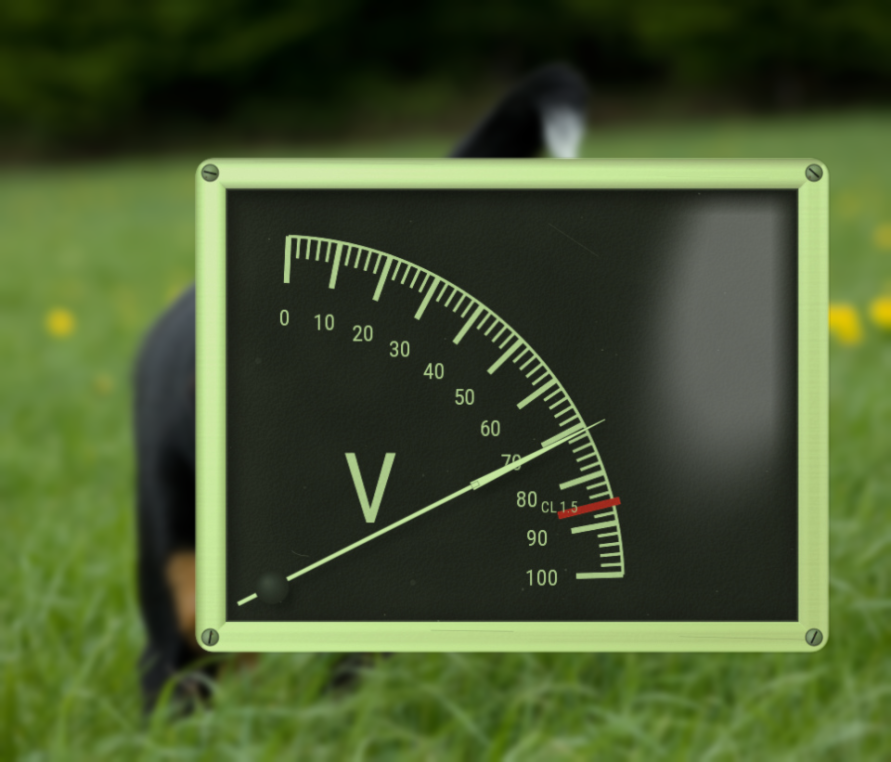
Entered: 71 V
